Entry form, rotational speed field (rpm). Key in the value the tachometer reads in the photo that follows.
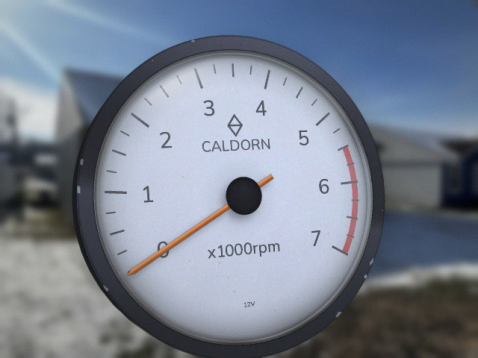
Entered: 0 rpm
